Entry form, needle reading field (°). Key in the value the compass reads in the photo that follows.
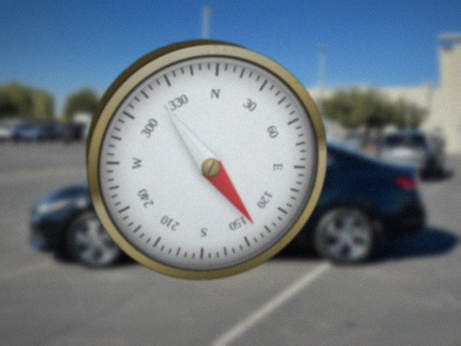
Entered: 140 °
